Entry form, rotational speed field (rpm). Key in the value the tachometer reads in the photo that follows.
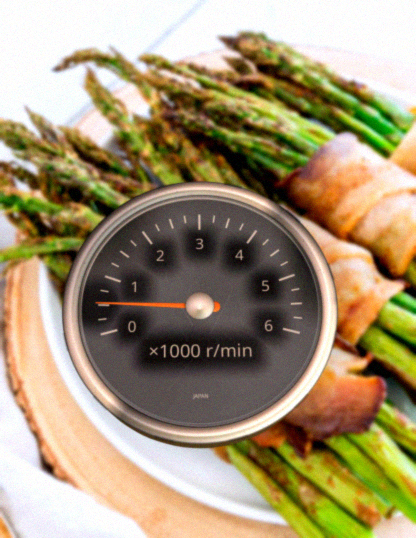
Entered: 500 rpm
